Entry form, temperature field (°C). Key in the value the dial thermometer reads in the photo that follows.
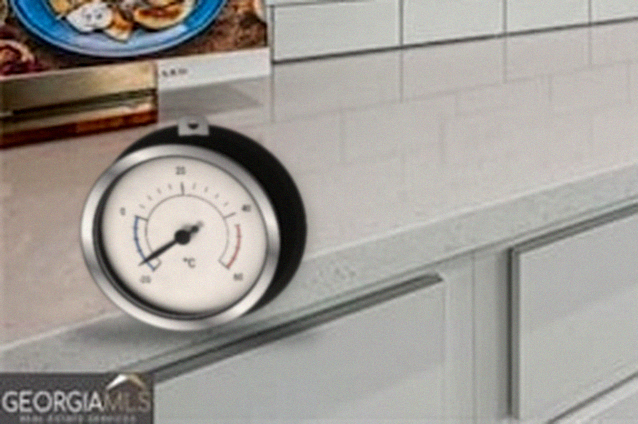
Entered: -16 °C
